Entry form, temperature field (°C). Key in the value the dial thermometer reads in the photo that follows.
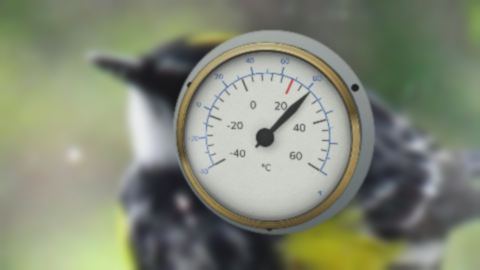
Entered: 28 °C
